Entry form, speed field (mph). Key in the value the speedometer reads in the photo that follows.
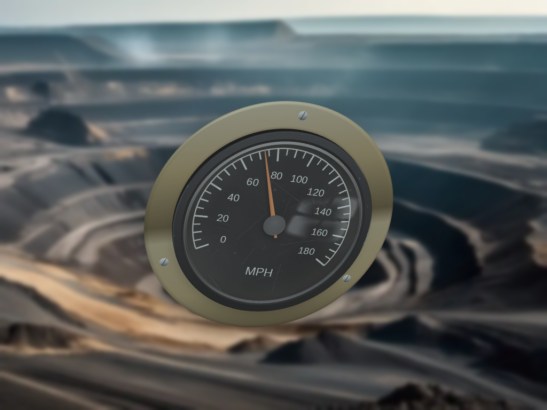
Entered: 72.5 mph
